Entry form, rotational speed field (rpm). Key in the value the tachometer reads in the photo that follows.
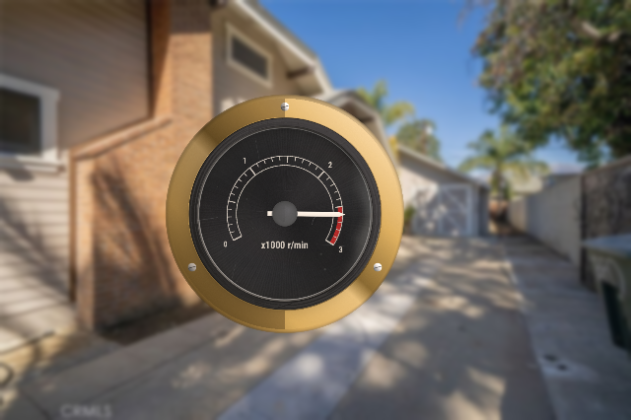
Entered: 2600 rpm
